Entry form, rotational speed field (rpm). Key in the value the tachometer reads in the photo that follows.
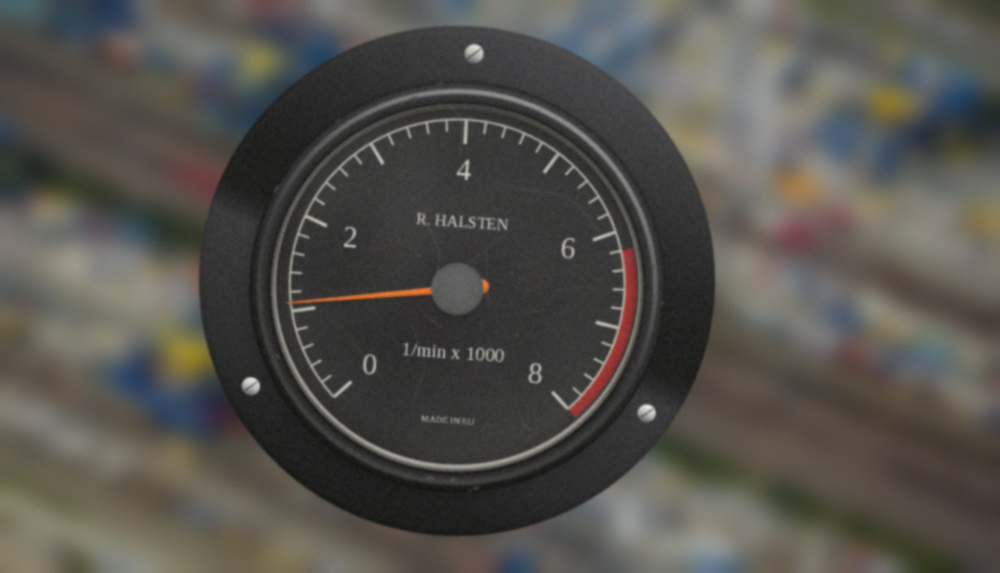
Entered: 1100 rpm
